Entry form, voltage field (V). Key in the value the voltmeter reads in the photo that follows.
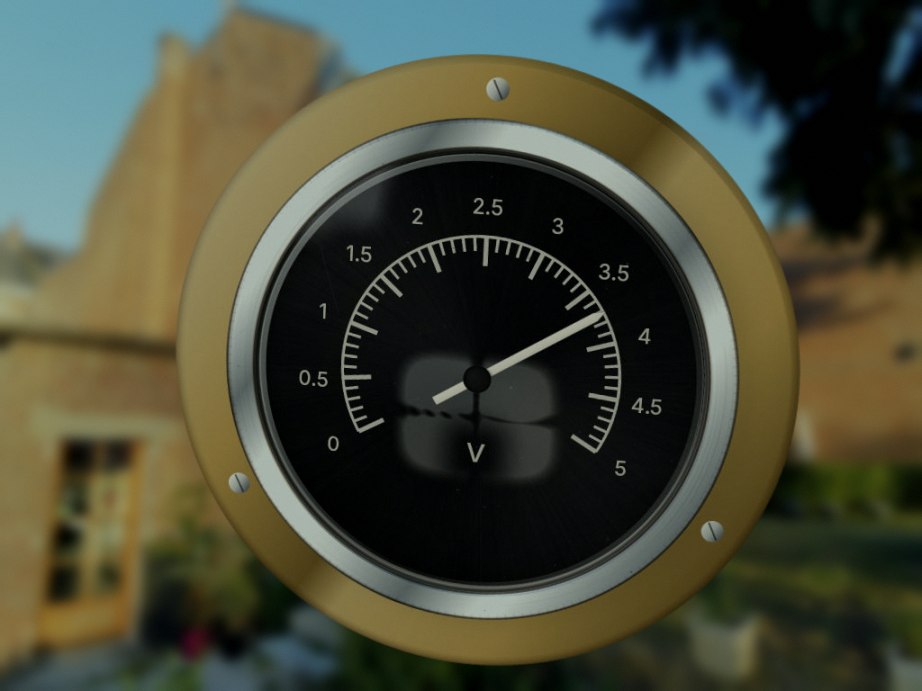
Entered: 3.7 V
